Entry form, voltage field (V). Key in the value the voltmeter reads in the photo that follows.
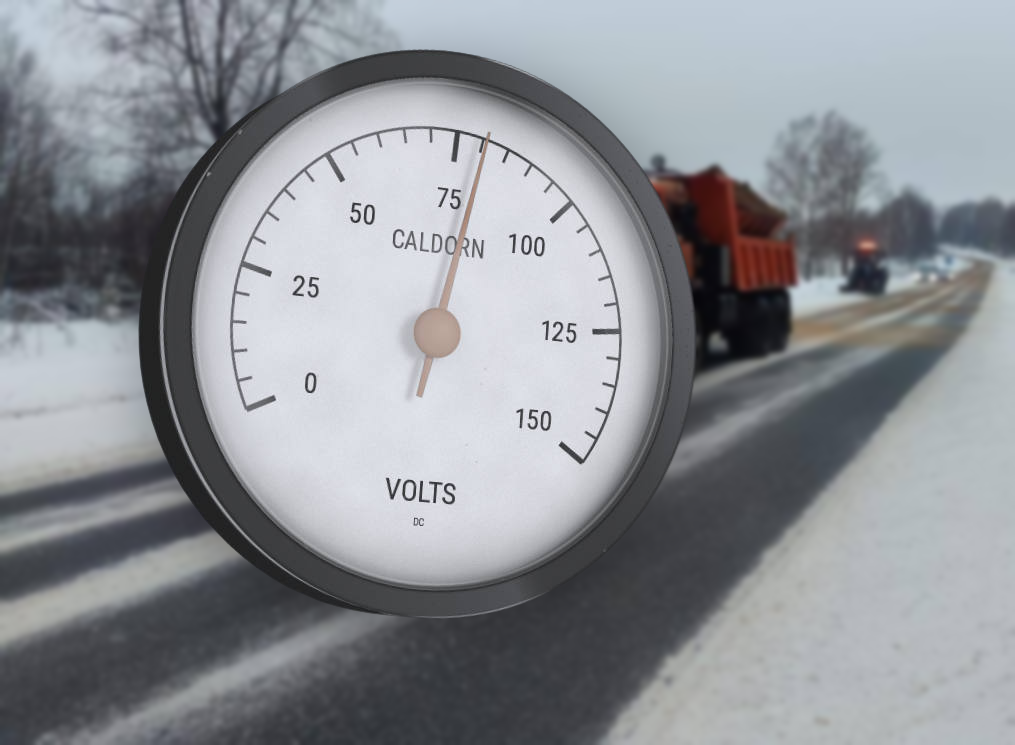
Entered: 80 V
